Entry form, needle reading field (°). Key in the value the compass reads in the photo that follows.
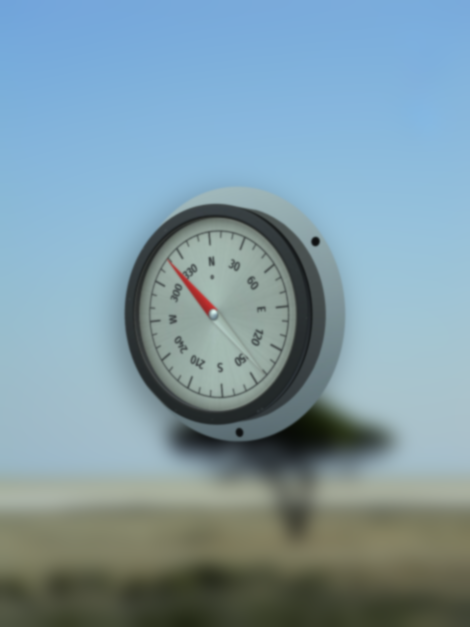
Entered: 320 °
